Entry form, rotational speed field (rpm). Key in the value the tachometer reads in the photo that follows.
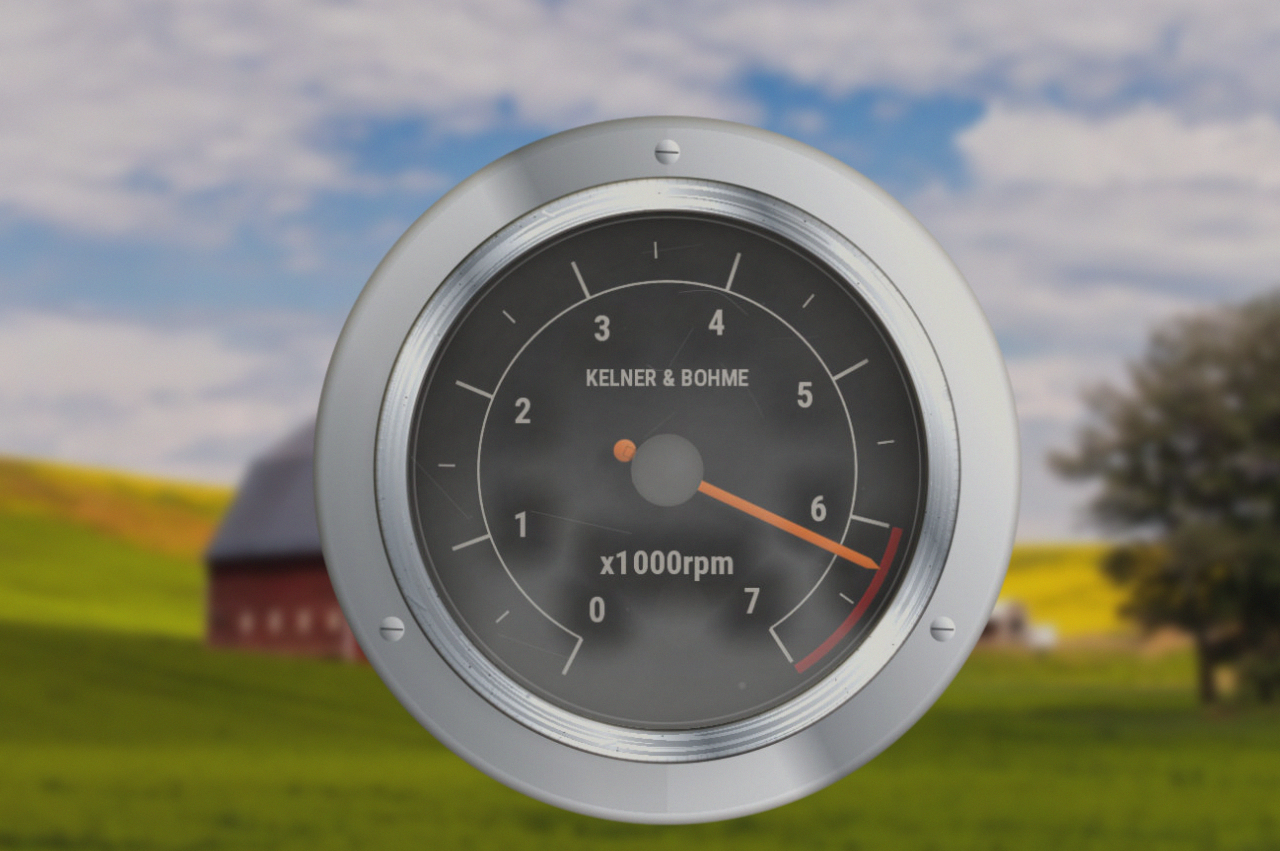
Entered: 6250 rpm
